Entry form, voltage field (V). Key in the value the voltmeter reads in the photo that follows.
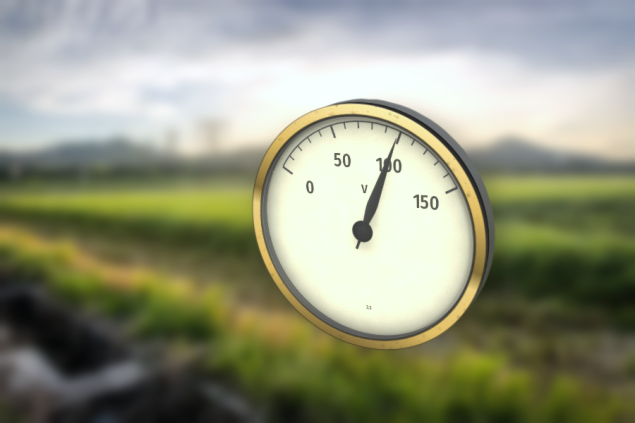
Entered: 100 V
